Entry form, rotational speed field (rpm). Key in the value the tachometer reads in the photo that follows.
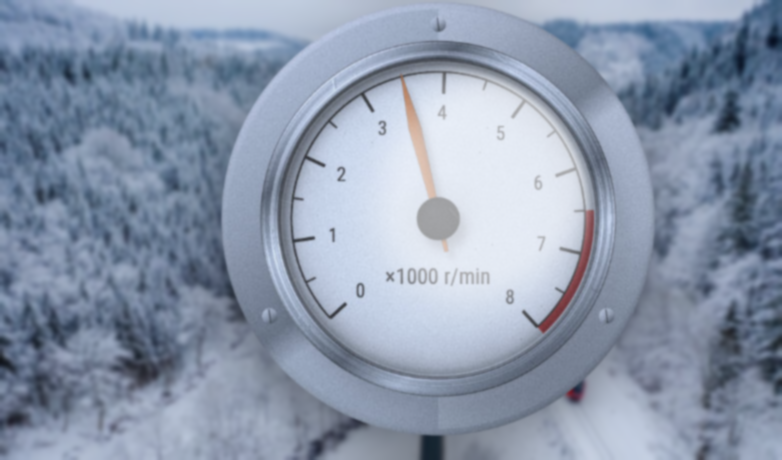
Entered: 3500 rpm
